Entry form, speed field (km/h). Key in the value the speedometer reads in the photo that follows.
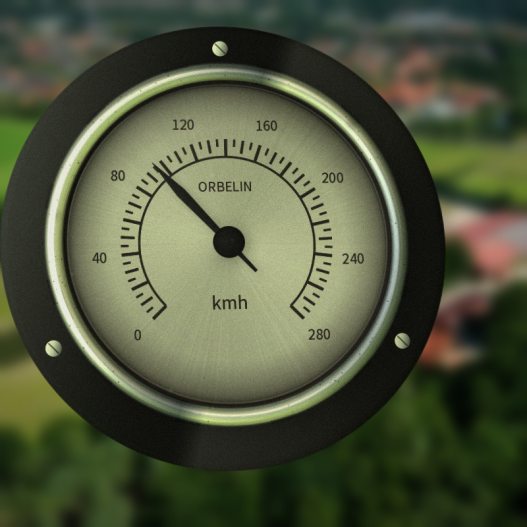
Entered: 95 km/h
